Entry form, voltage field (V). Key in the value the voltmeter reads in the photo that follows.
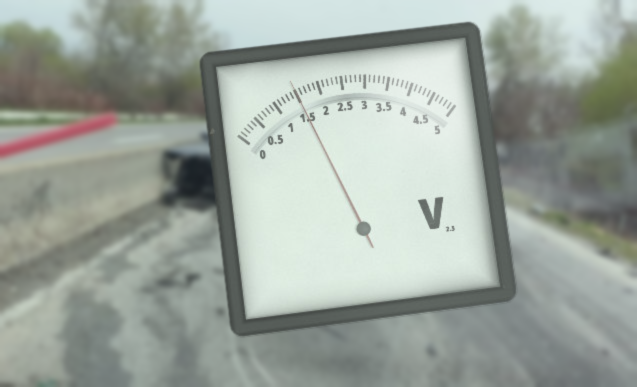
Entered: 1.5 V
